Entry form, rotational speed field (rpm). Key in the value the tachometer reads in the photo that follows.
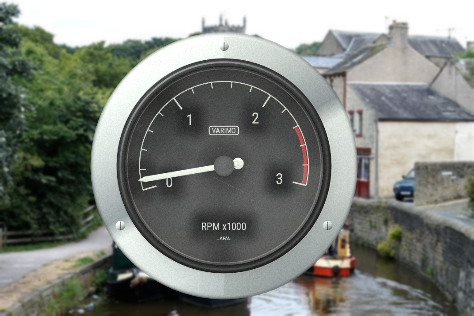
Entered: 100 rpm
